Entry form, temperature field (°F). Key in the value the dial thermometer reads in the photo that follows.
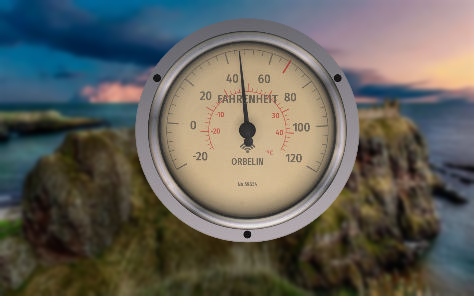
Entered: 46 °F
